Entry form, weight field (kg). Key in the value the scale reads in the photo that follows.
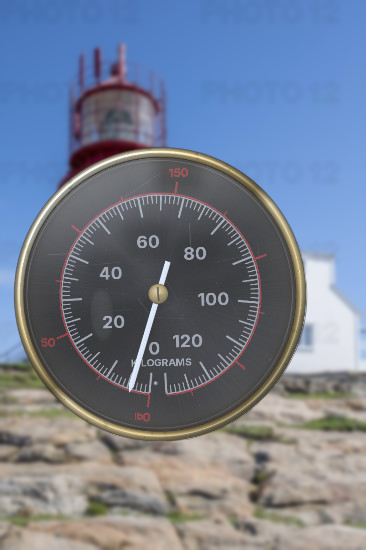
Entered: 4 kg
